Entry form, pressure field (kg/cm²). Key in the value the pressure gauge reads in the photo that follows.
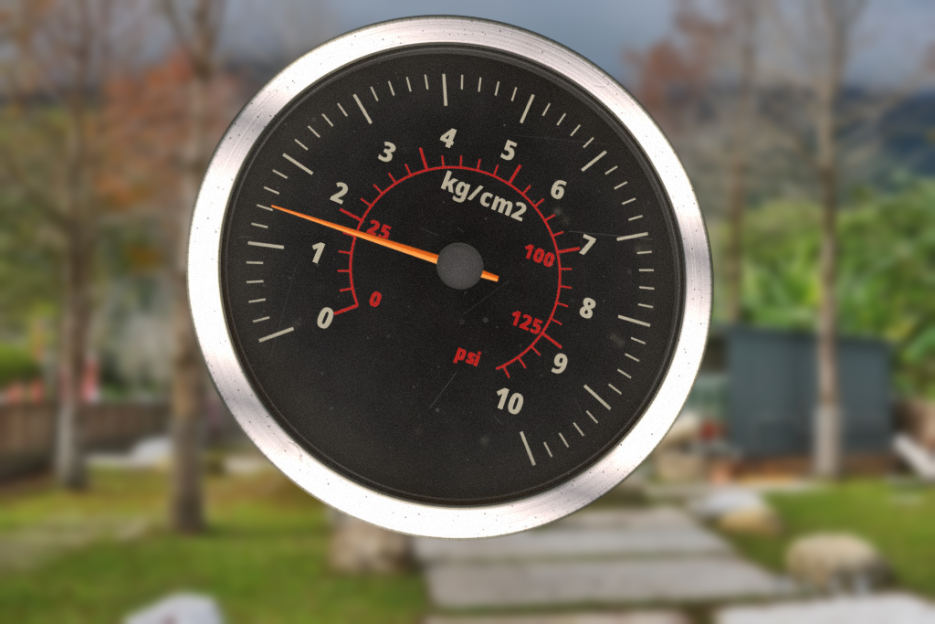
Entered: 1.4 kg/cm²
